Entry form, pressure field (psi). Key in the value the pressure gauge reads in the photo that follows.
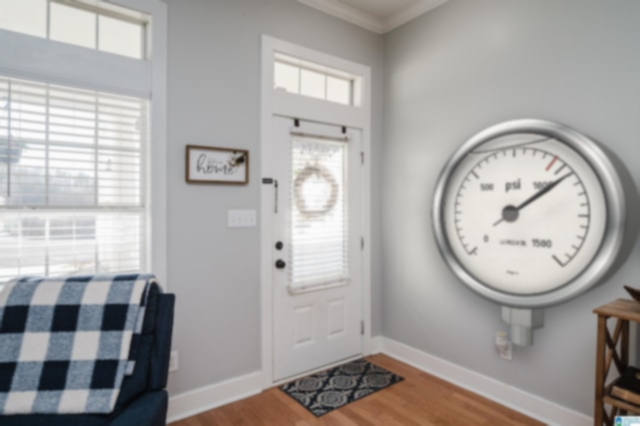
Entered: 1050 psi
